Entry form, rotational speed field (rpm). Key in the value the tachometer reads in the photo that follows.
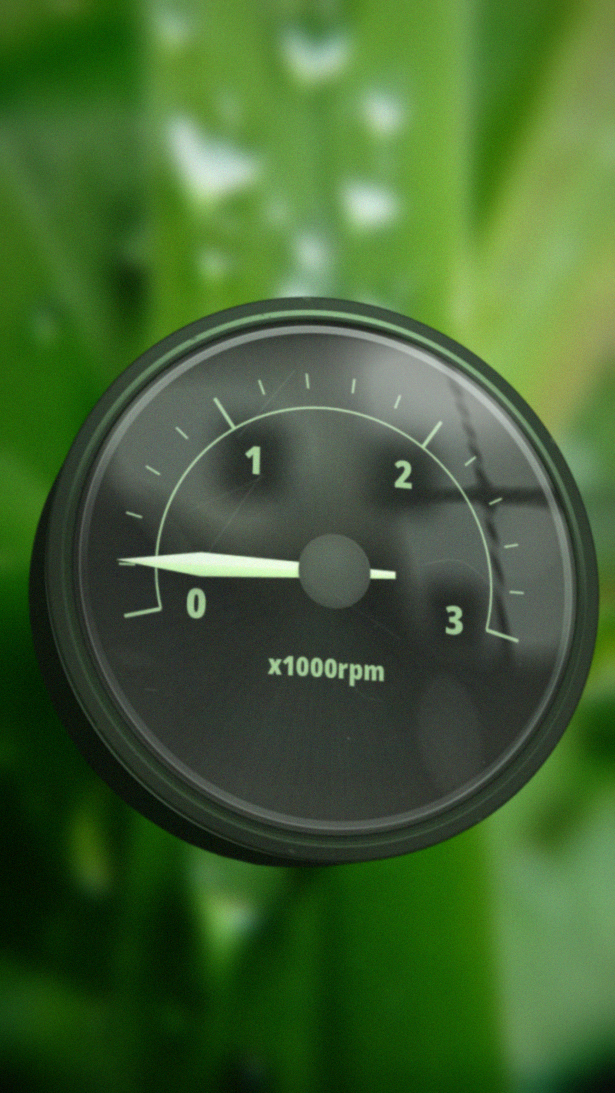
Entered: 200 rpm
